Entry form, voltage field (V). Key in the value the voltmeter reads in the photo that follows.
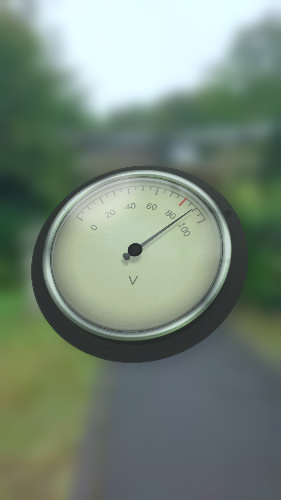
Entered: 90 V
